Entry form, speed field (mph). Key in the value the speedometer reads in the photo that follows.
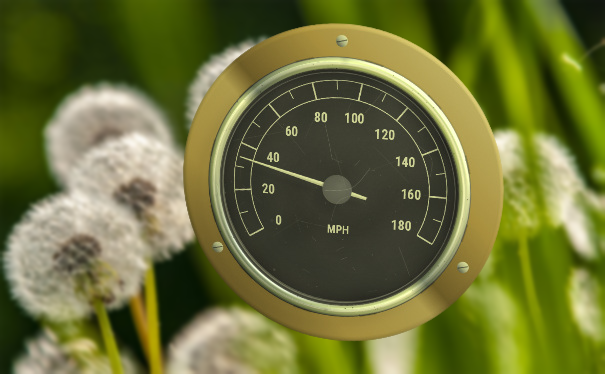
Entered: 35 mph
